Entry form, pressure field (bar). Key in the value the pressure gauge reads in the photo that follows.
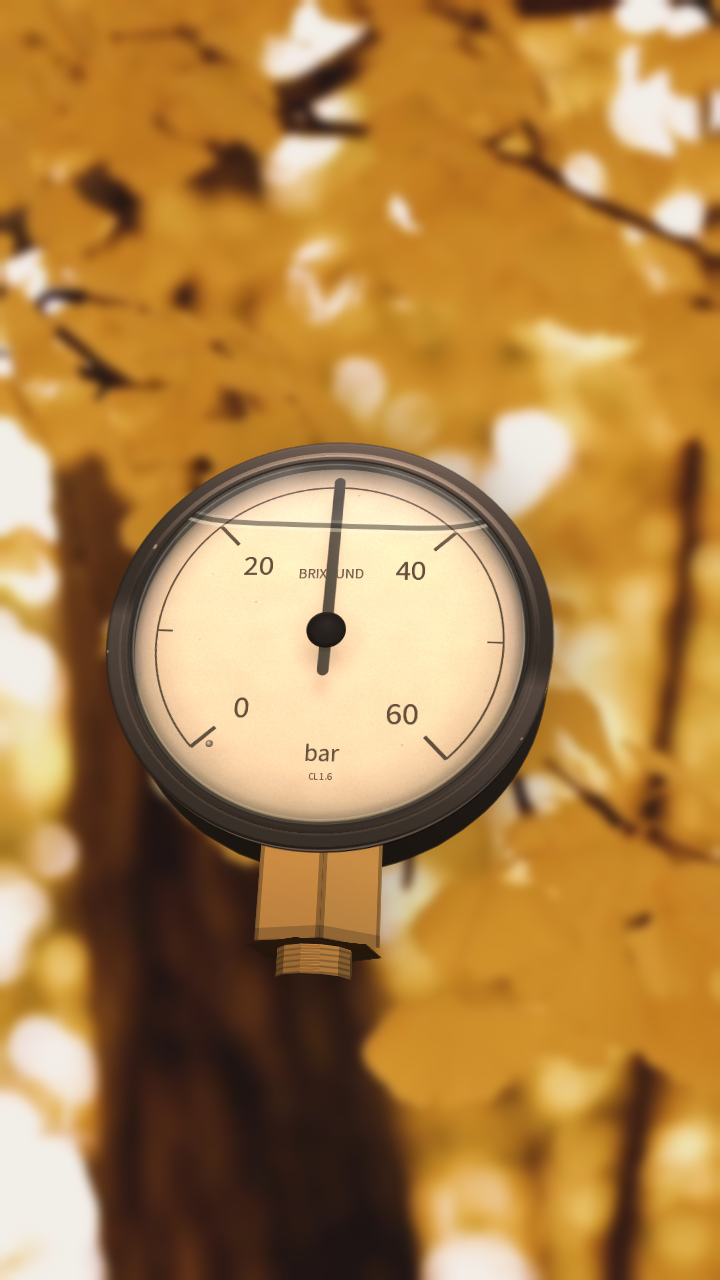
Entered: 30 bar
